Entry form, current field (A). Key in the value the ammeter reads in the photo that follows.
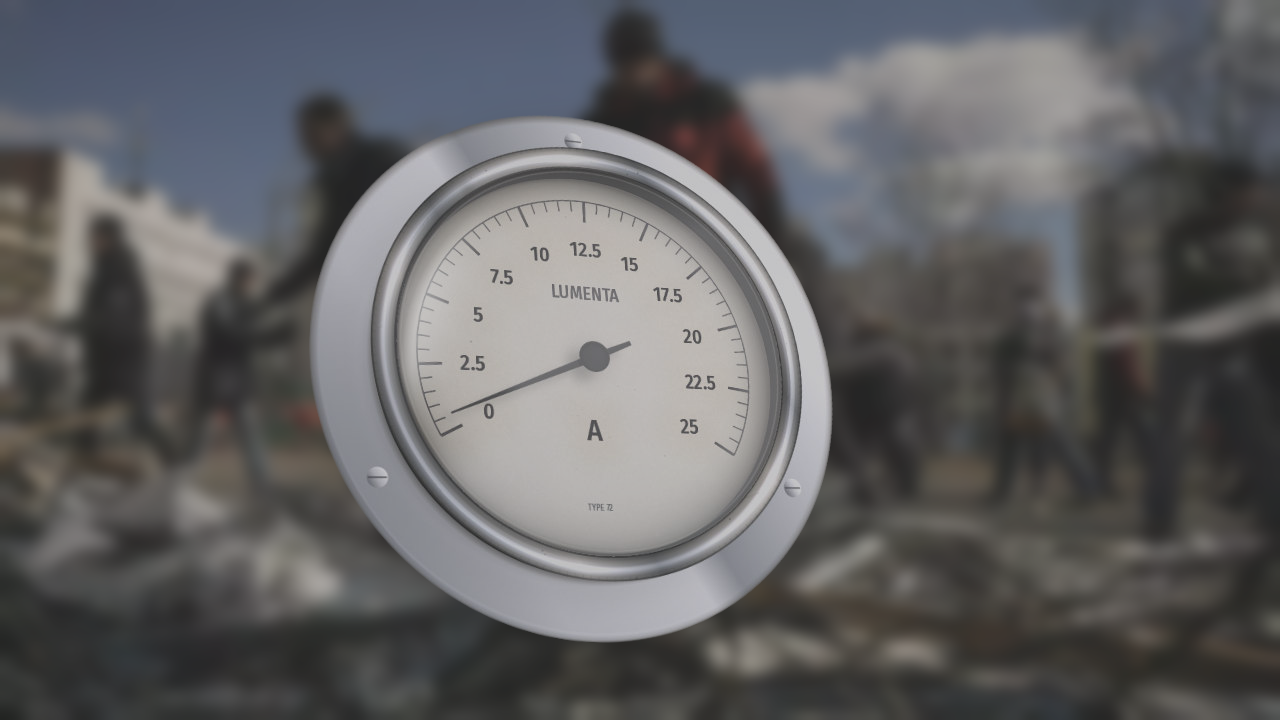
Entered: 0.5 A
